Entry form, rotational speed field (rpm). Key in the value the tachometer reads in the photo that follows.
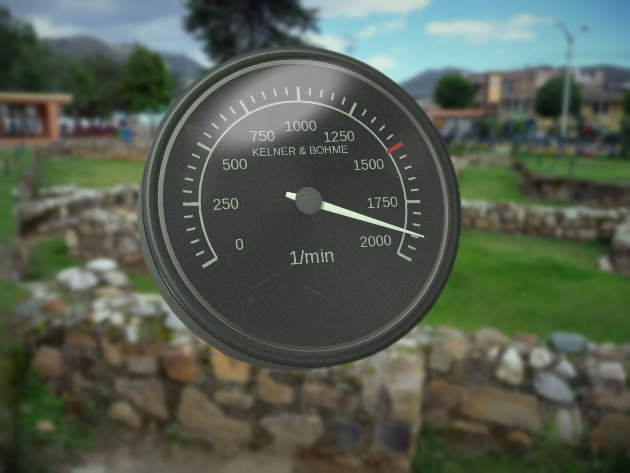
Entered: 1900 rpm
